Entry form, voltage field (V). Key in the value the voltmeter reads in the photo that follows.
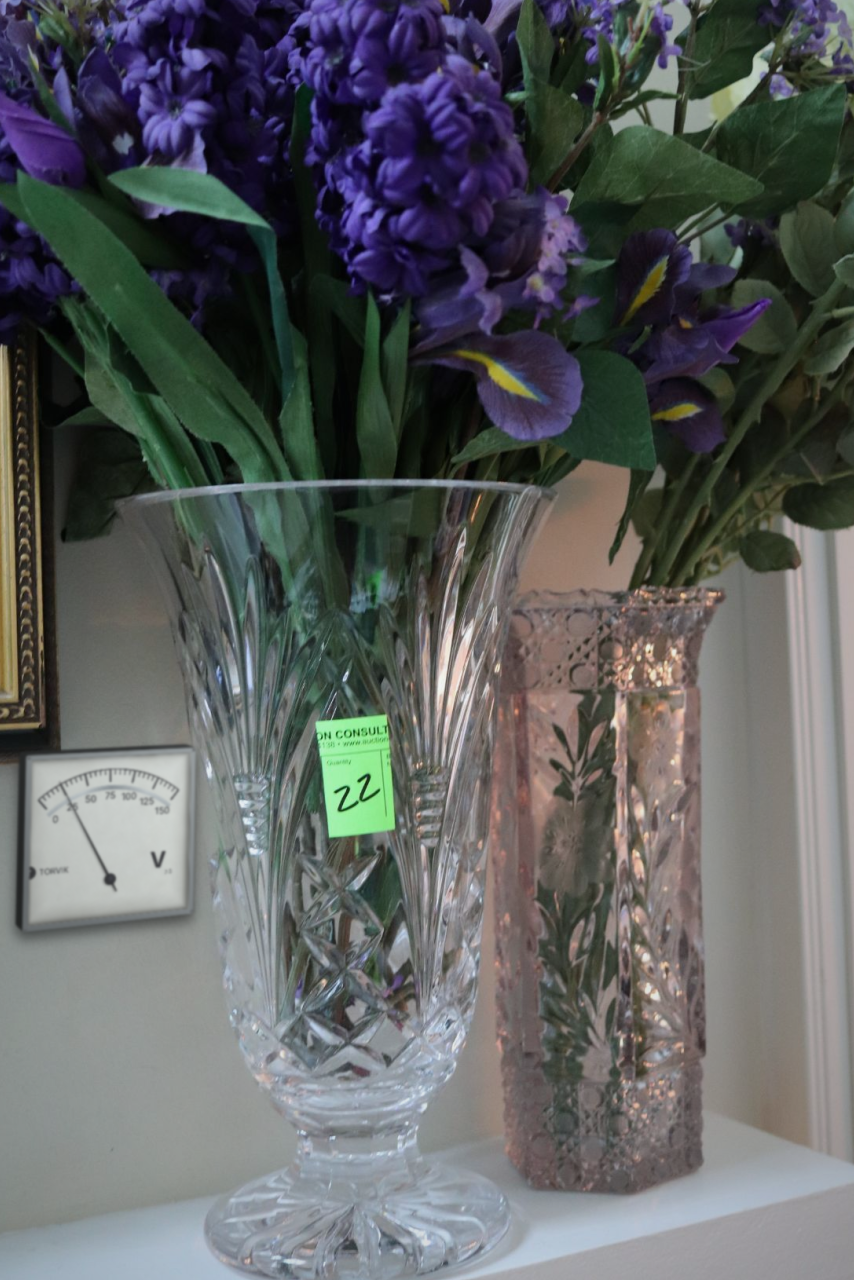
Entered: 25 V
